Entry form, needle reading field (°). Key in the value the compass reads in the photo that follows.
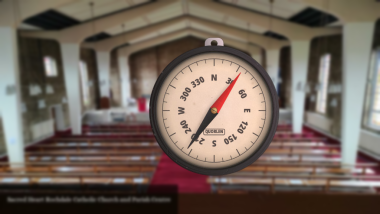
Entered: 35 °
